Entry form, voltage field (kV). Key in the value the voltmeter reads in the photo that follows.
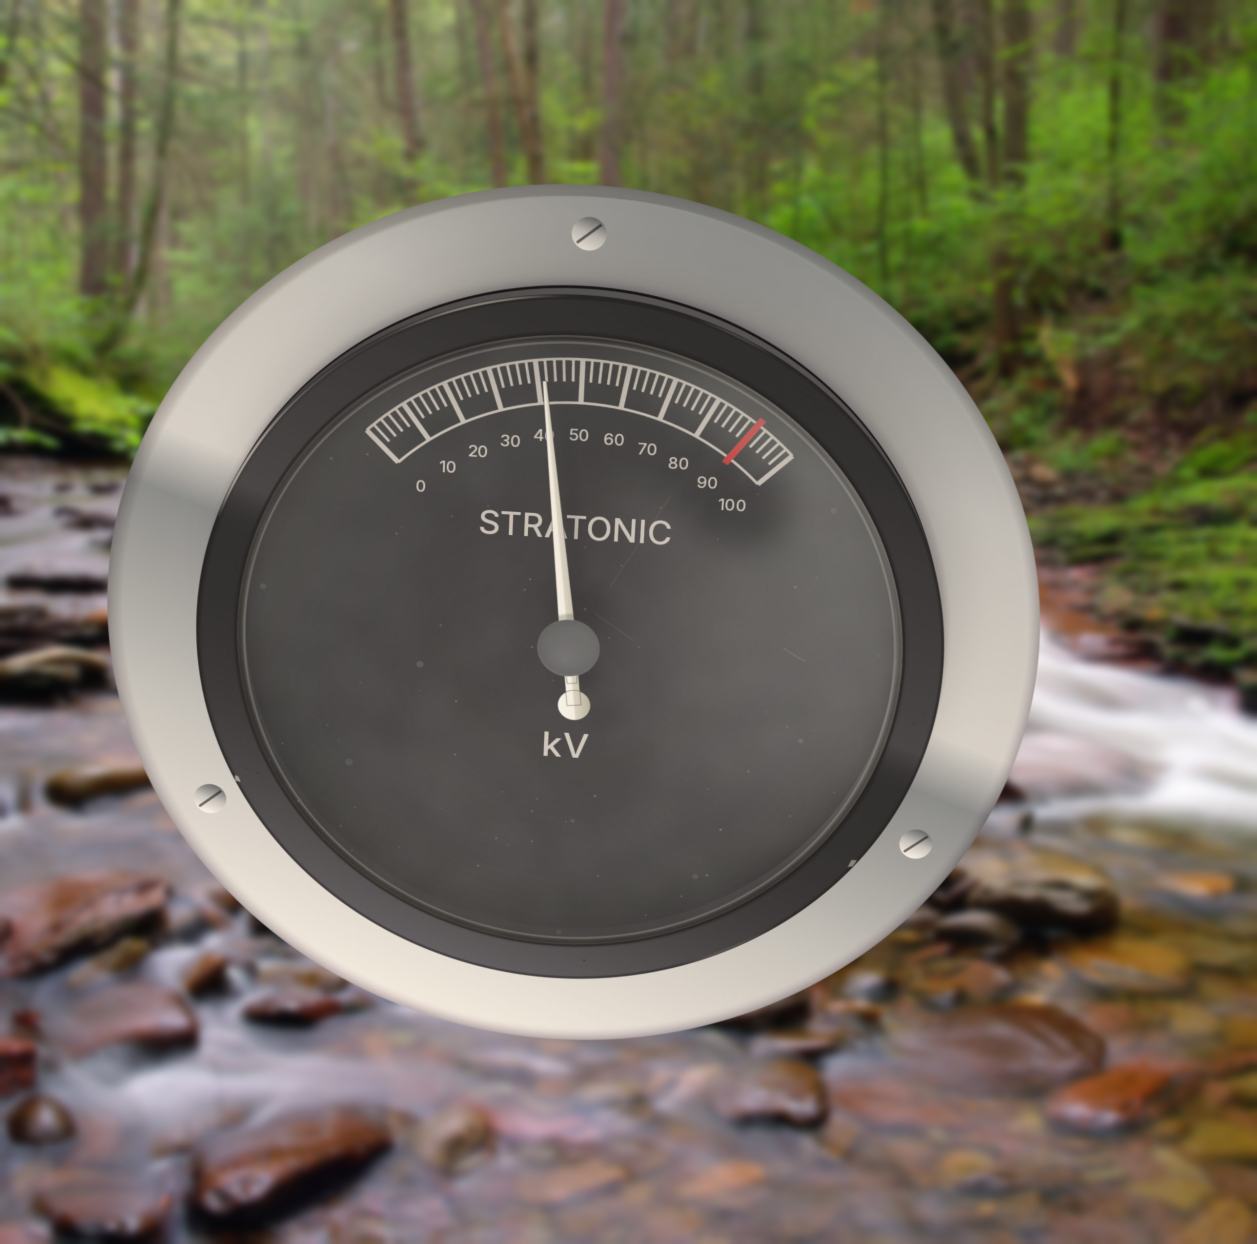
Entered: 42 kV
